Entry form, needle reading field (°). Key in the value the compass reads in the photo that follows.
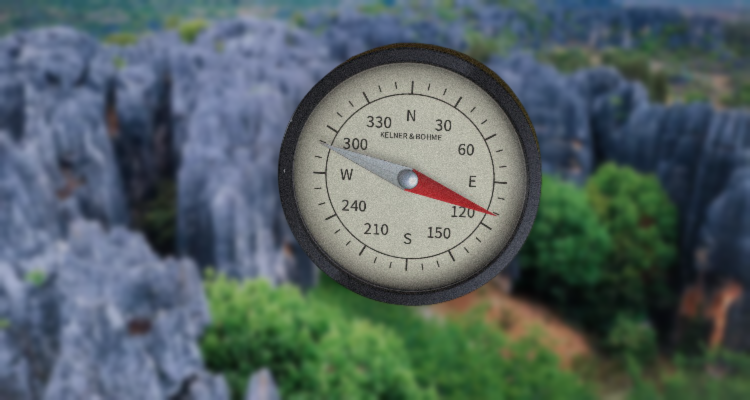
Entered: 110 °
